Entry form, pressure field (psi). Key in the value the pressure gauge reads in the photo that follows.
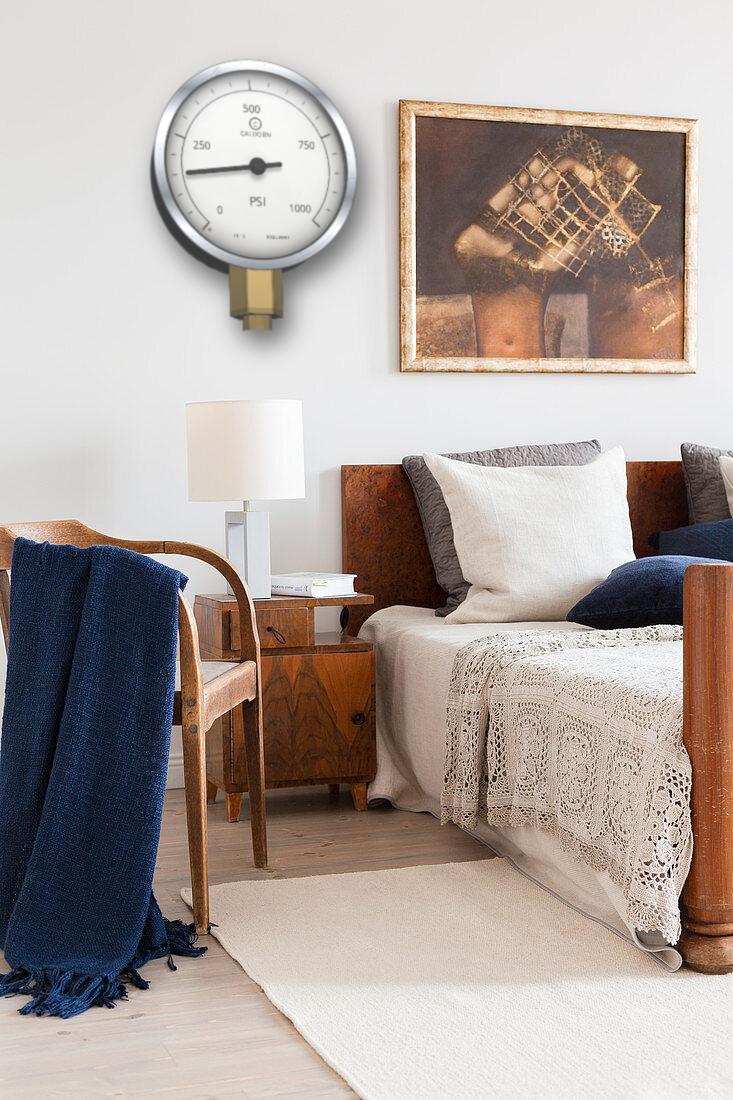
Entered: 150 psi
